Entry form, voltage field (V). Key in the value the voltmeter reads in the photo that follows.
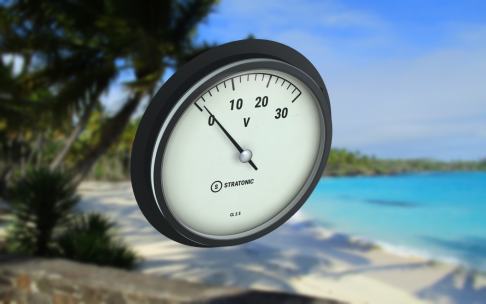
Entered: 1 V
